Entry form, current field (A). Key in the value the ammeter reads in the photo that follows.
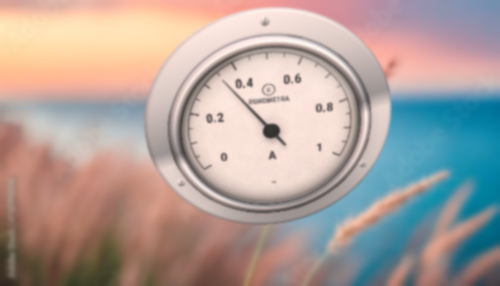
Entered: 0.35 A
